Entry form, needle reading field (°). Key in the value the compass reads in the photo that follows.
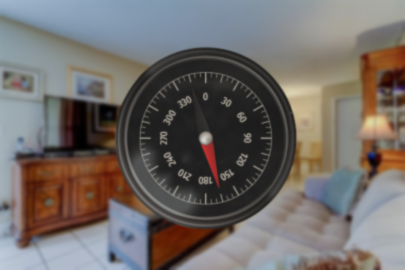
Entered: 165 °
